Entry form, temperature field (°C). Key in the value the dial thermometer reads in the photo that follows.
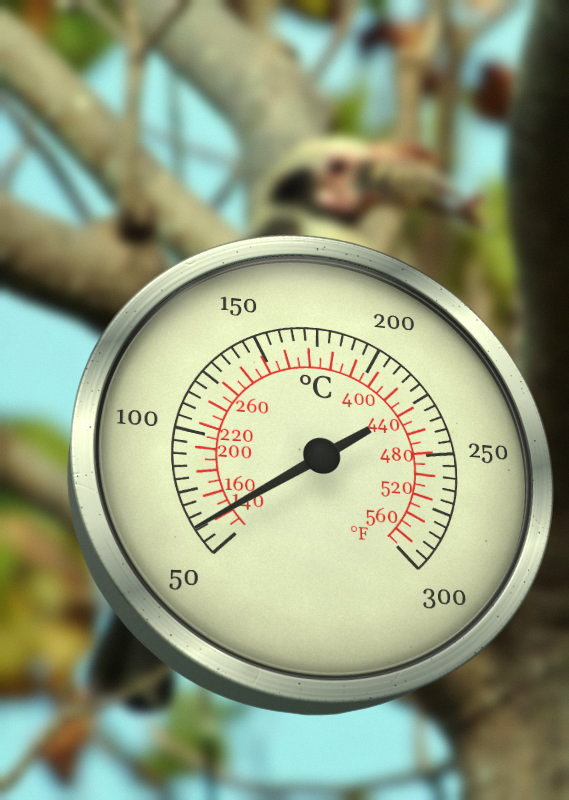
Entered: 60 °C
